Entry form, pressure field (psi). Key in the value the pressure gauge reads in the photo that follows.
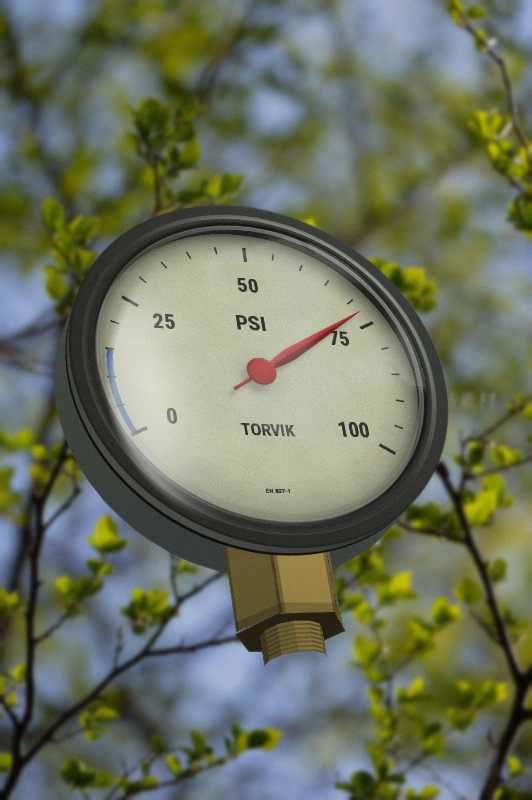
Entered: 72.5 psi
